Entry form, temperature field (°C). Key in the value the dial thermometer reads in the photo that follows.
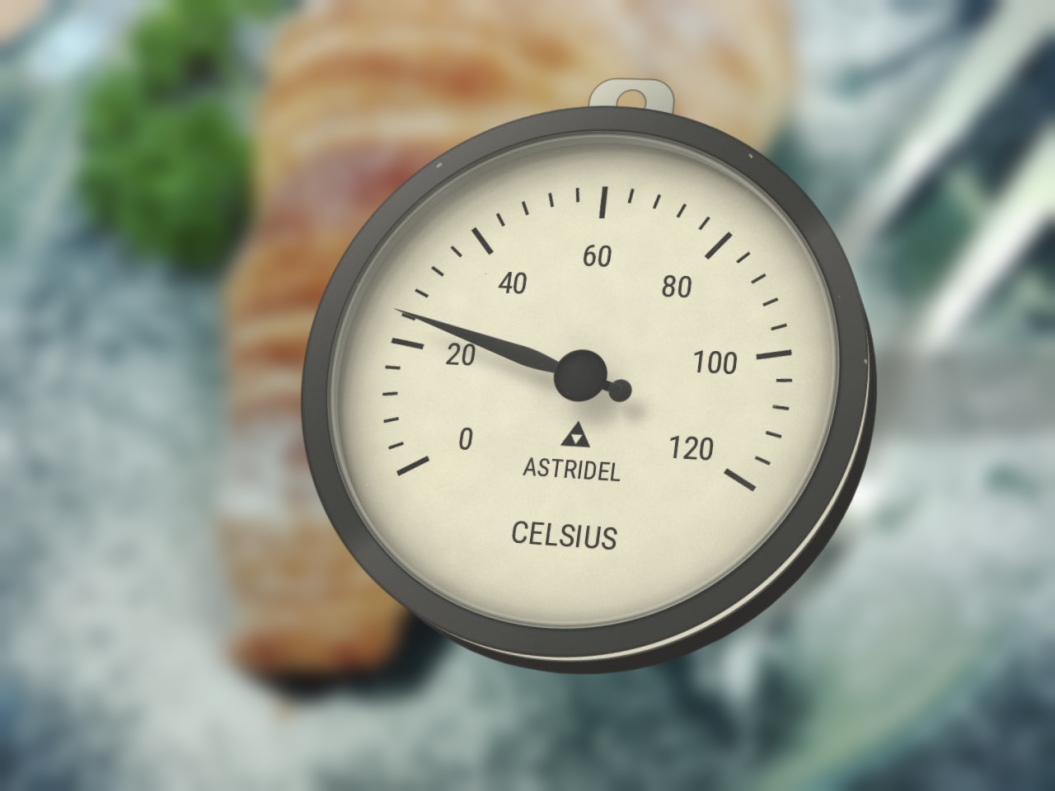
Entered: 24 °C
